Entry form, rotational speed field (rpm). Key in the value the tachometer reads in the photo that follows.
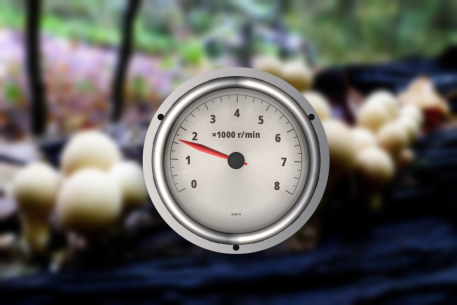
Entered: 1625 rpm
